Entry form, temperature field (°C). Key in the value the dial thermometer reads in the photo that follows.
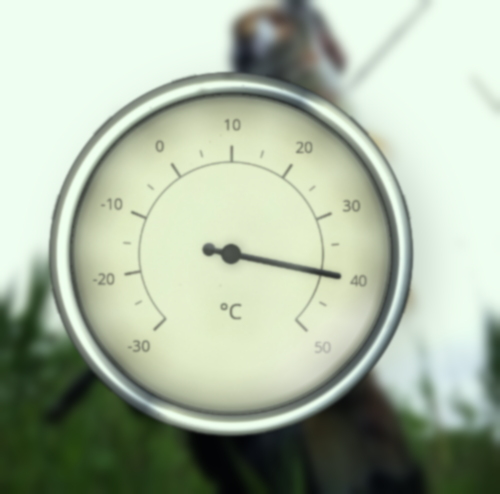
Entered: 40 °C
